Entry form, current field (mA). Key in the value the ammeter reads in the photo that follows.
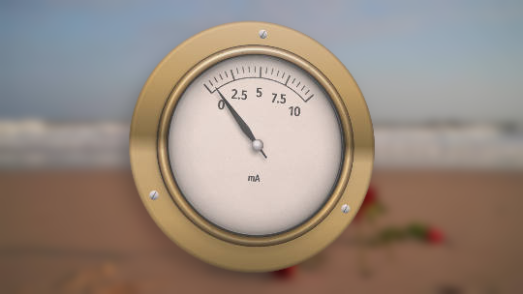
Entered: 0.5 mA
